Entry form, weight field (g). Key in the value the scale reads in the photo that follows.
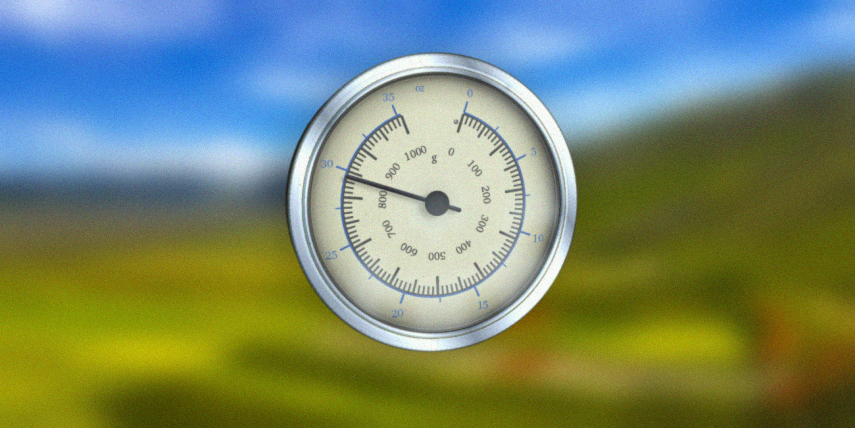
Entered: 840 g
